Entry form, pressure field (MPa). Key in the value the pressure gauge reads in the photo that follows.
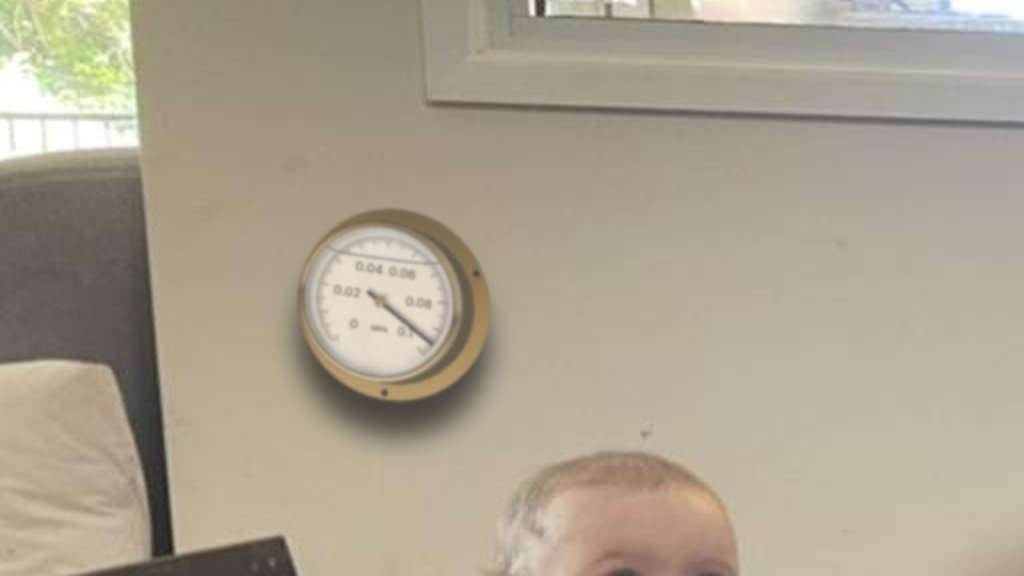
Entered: 0.095 MPa
